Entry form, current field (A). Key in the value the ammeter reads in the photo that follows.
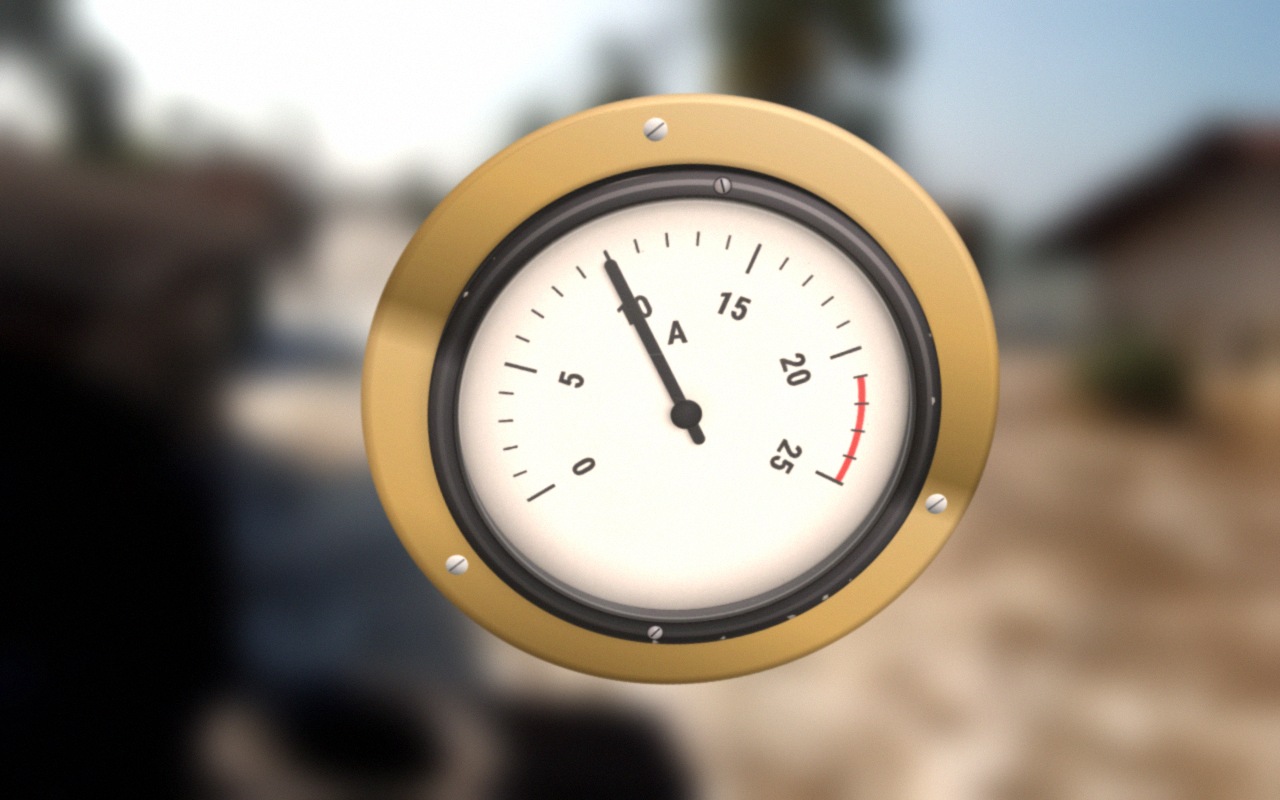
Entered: 10 A
